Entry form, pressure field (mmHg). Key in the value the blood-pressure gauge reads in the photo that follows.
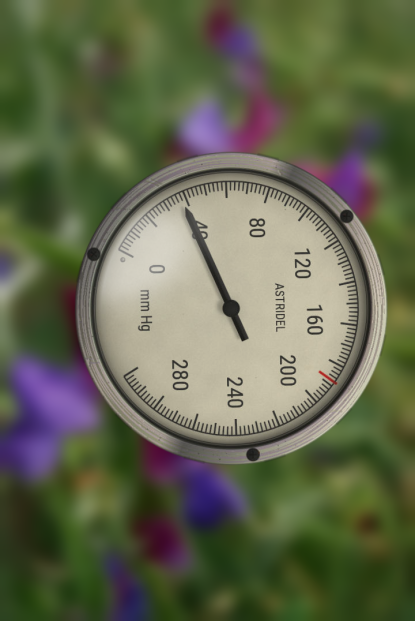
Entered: 38 mmHg
